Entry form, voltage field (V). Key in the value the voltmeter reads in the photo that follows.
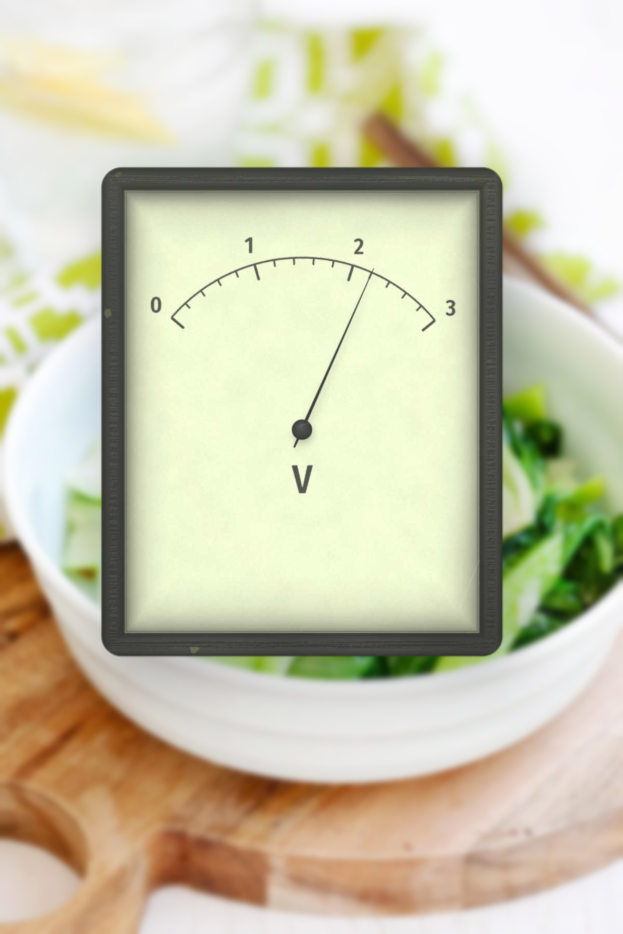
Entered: 2.2 V
